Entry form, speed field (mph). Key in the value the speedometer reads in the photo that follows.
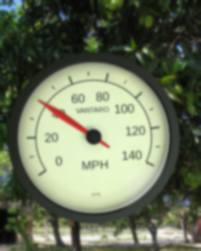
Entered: 40 mph
